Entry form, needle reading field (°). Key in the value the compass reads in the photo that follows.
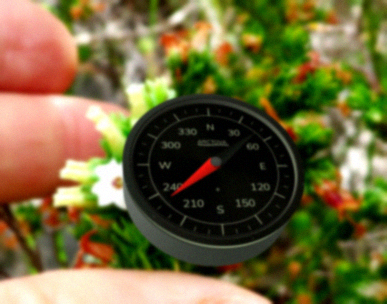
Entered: 230 °
